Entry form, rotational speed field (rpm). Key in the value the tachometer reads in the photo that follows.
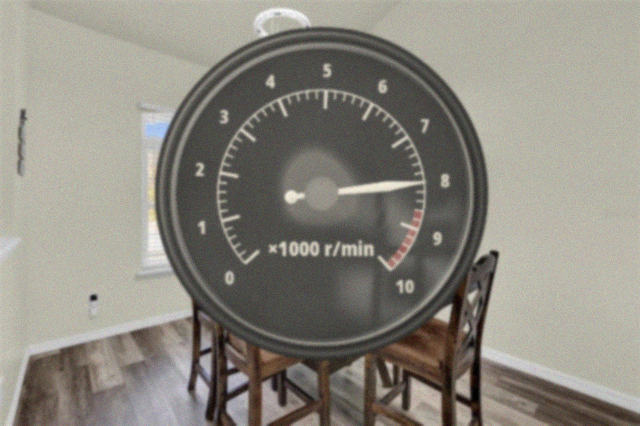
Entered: 8000 rpm
